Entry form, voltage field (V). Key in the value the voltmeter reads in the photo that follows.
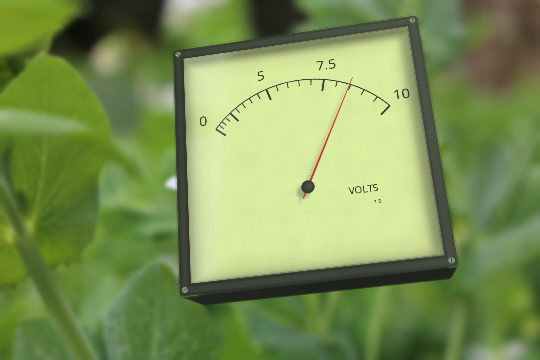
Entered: 8.5 V
